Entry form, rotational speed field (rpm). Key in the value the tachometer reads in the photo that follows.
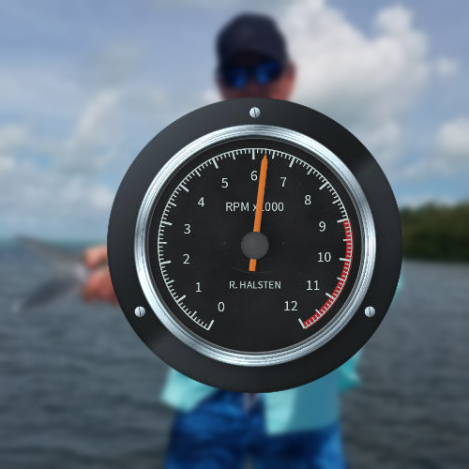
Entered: 6300 rpm
